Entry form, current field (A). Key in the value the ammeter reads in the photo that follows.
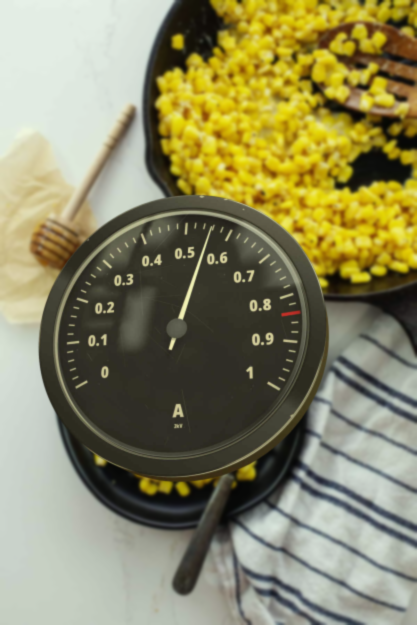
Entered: 0.56 A
